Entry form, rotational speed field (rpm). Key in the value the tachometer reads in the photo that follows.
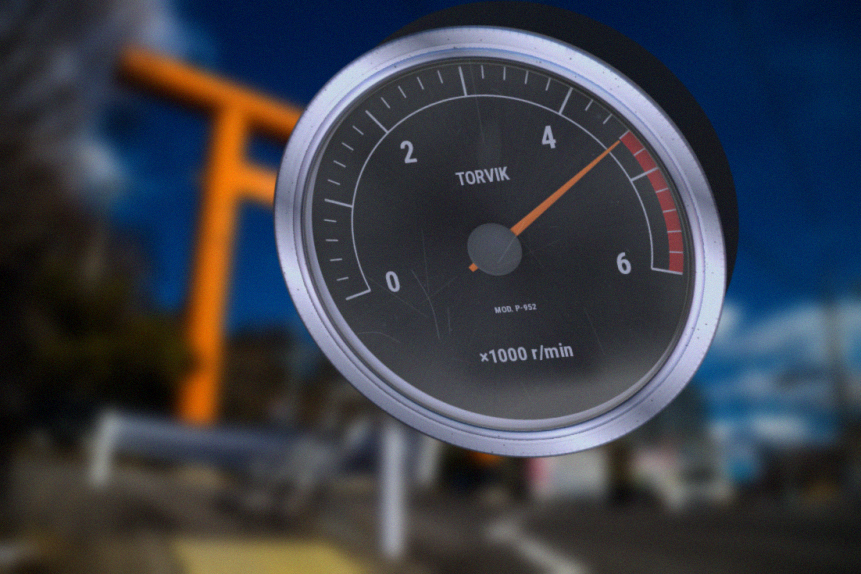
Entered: 4600 rpm
